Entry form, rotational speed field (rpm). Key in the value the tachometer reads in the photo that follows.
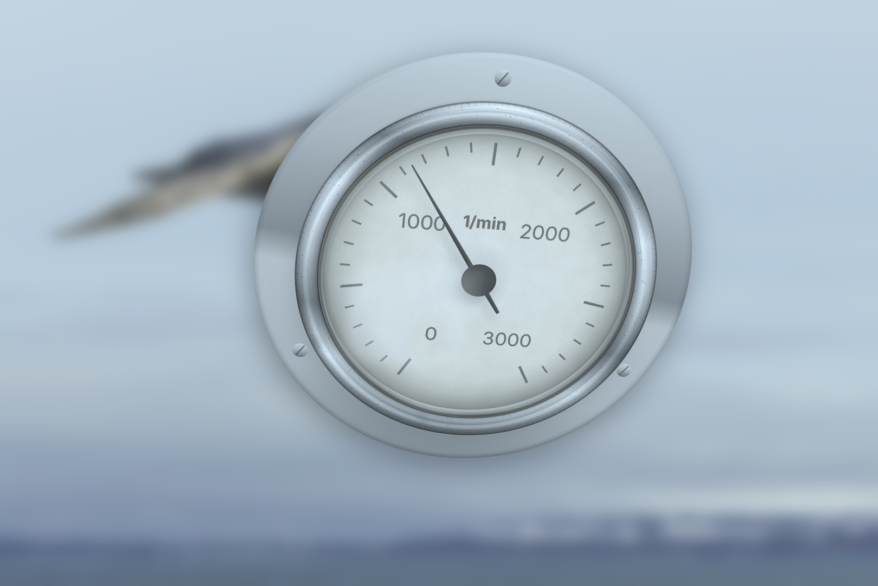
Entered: 1150 rpm
